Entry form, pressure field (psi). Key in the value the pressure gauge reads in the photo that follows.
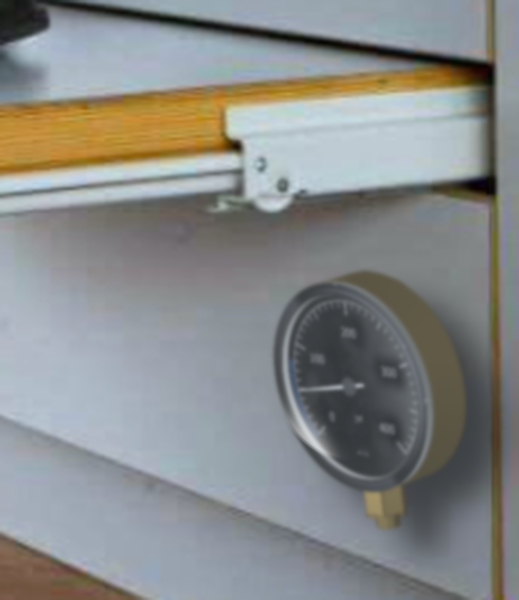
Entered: 50 psi
